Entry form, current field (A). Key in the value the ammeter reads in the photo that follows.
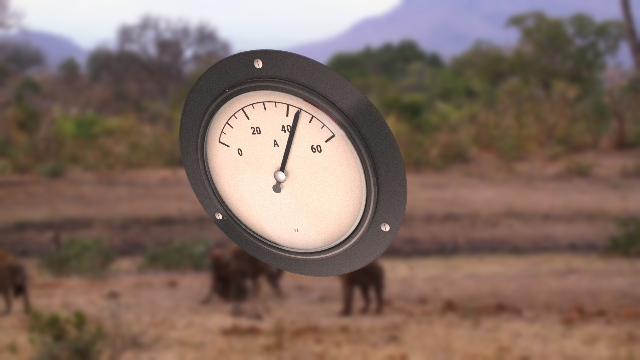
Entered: 45 A
